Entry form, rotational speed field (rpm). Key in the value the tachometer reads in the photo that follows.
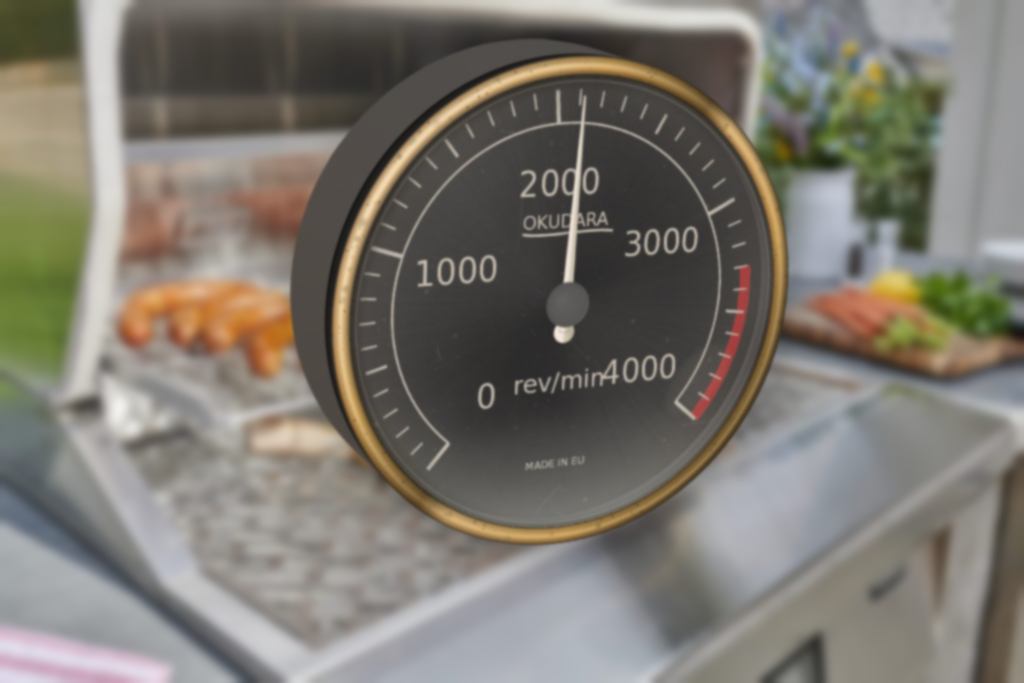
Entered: 2100 rpm
